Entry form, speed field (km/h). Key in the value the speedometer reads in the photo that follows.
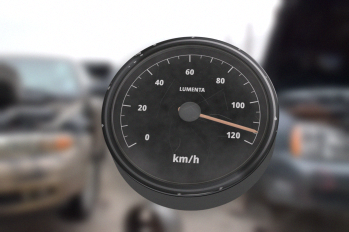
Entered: 115 km/h
